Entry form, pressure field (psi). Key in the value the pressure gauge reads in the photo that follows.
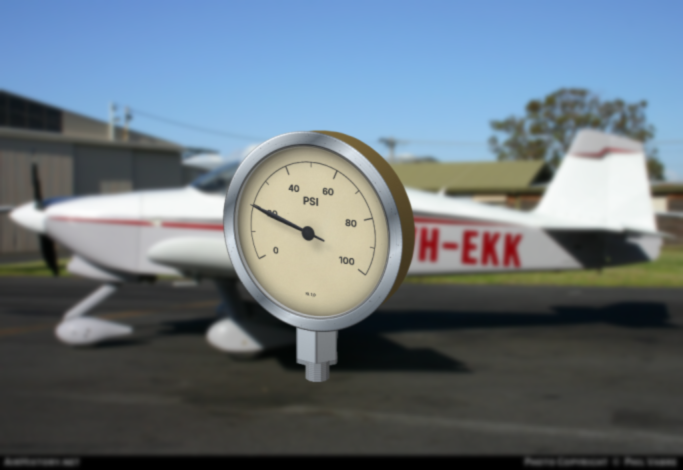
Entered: 20 psi
